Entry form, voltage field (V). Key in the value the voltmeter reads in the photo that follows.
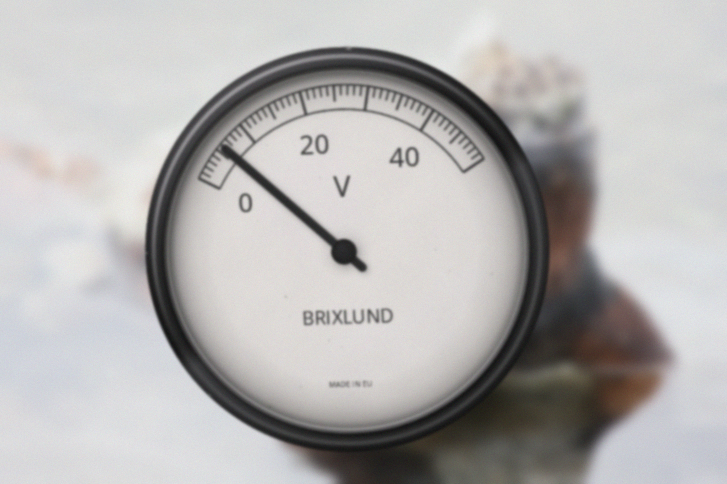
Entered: 6 V
